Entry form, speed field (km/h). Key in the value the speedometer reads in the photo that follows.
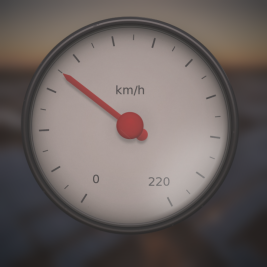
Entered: 70 km/h
